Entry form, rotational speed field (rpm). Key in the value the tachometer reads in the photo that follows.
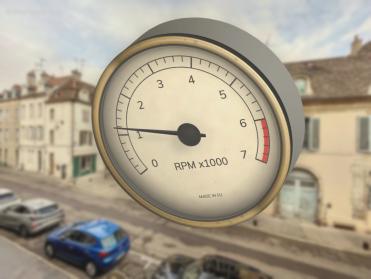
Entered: 1200 rpm
